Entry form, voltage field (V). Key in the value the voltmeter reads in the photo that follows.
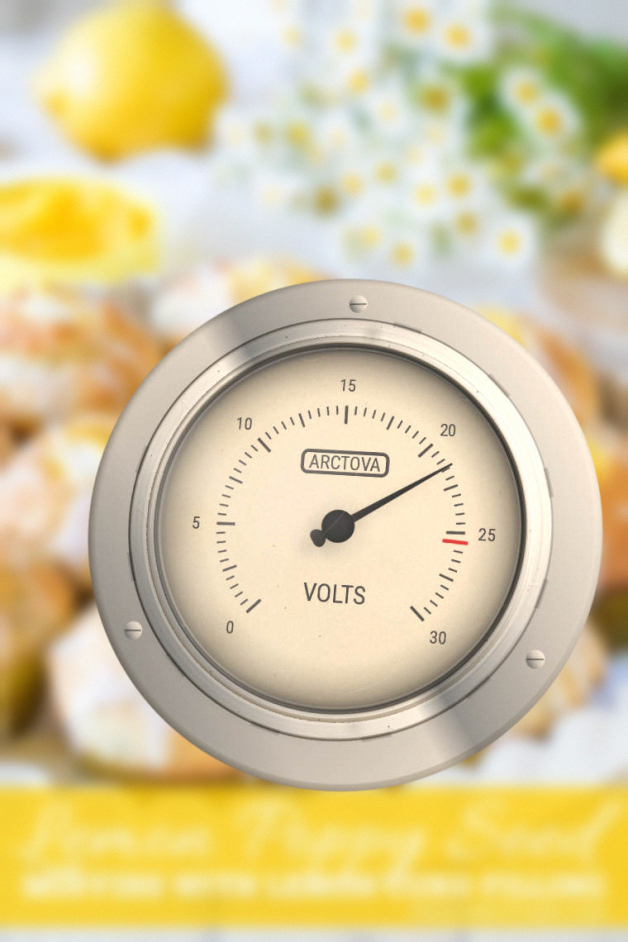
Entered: 21.5 V
